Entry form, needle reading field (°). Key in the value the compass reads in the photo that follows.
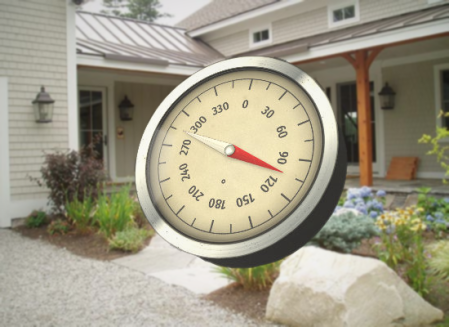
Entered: 105 °
